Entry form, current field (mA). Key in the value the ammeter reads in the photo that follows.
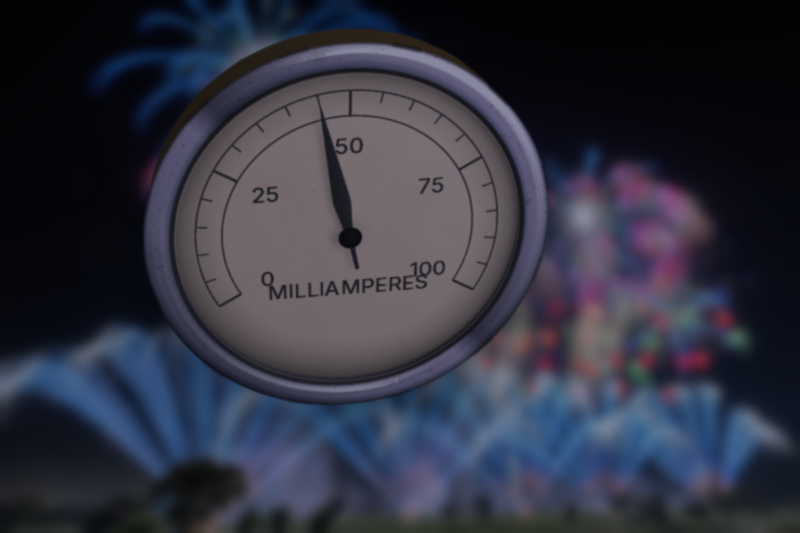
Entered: 45 mA
